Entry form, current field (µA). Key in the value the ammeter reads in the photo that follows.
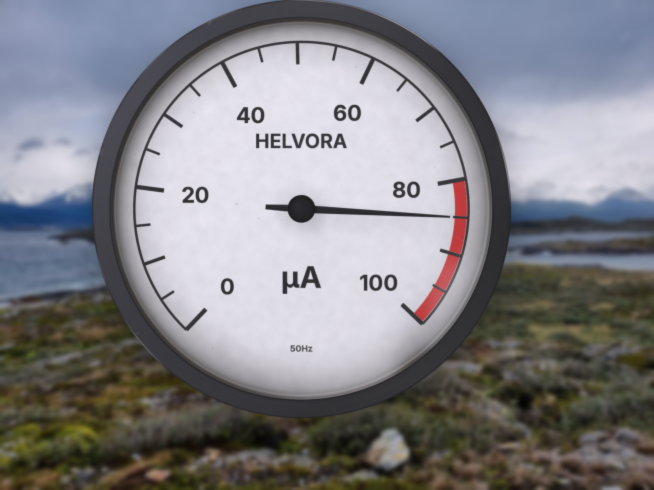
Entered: 85 µA
